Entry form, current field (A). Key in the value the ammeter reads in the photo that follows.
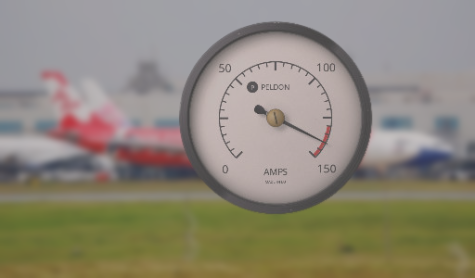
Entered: 140 A
